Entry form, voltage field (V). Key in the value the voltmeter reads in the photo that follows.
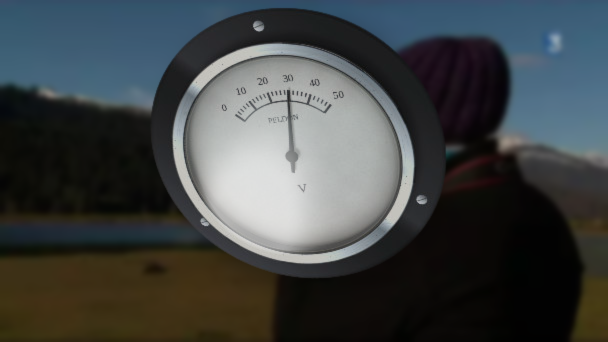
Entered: 30 V
